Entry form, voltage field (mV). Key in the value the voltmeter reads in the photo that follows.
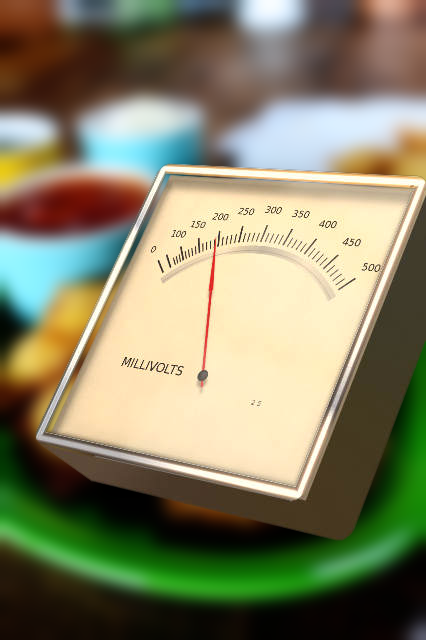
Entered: 200 mV
